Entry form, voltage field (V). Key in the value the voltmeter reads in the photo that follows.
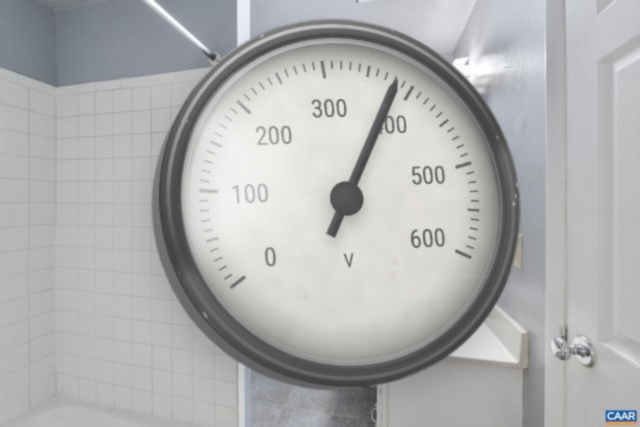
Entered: 380 V
